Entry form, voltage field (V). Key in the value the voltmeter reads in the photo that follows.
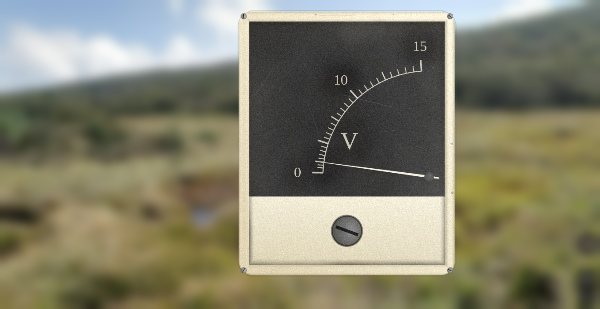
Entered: 2.5 V
